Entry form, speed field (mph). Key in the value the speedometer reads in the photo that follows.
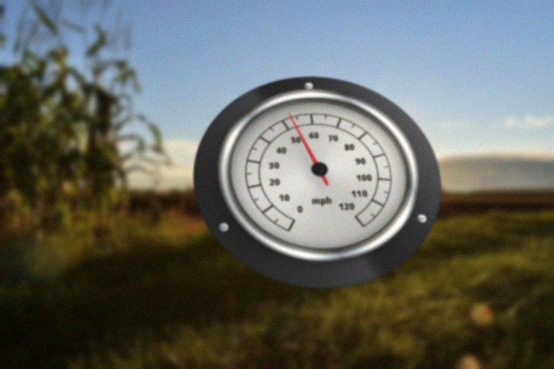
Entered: 52.5 mph
